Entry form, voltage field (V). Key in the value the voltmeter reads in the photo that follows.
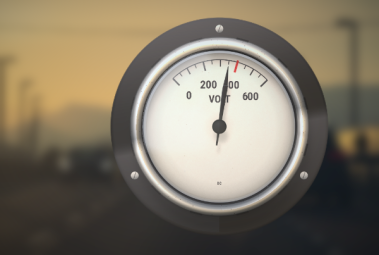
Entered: 350 V
